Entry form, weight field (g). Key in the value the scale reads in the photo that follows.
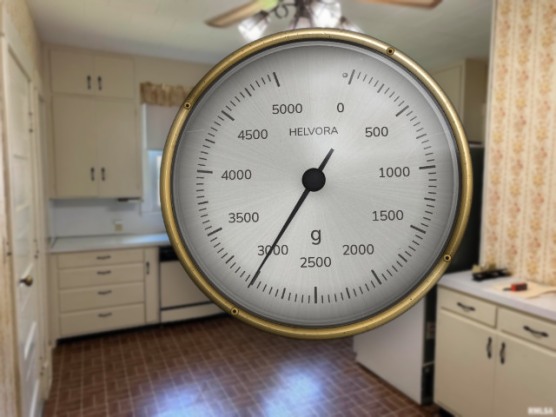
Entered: 3000 g
